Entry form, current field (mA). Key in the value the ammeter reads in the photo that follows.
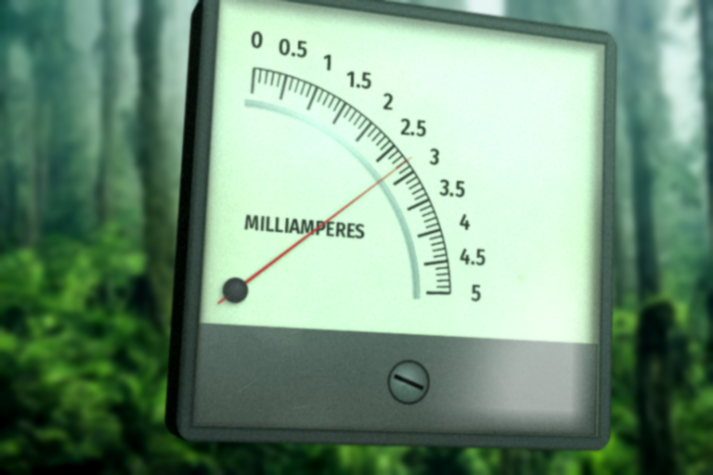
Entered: 2.8 mA
